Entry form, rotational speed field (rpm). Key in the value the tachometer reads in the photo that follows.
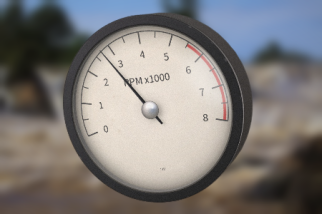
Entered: 2750 rpm
